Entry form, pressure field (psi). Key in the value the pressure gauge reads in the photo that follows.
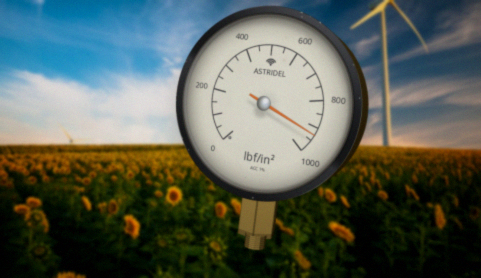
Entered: 925 psi
